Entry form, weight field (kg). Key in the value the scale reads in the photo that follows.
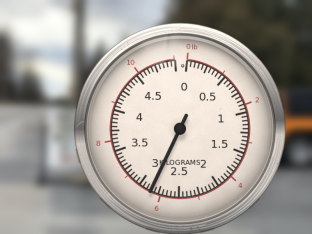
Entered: 2.85 kg
